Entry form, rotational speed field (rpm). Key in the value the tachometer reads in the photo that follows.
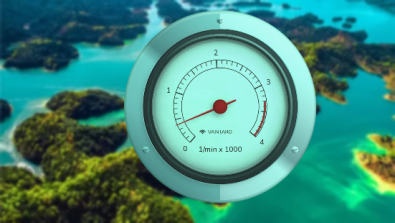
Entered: 400 rpm
